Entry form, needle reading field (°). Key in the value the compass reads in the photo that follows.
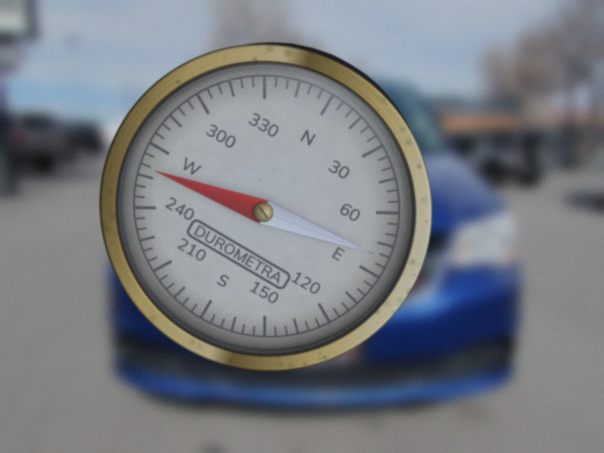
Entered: 260 °
